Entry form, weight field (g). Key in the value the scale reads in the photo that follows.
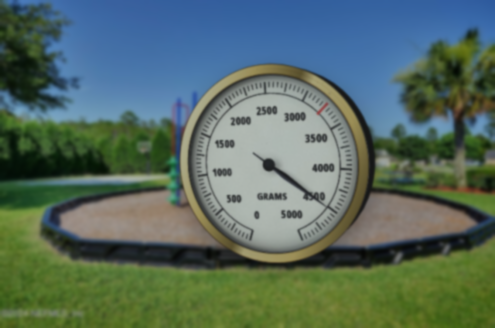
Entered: 4500 g
